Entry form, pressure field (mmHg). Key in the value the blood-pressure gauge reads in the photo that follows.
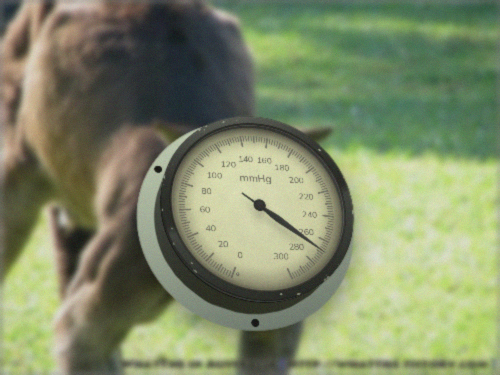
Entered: 270 mmHg
